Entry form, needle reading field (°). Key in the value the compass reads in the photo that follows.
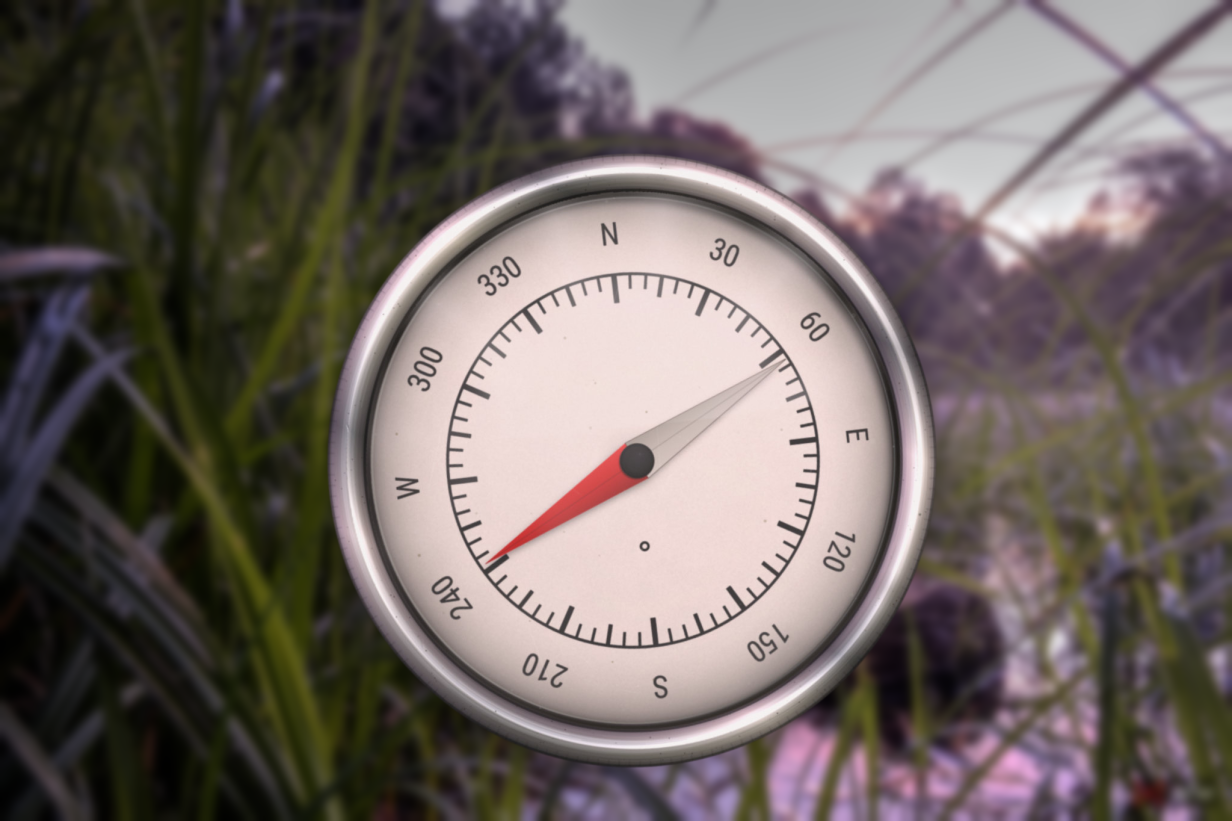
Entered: 242.5 °
